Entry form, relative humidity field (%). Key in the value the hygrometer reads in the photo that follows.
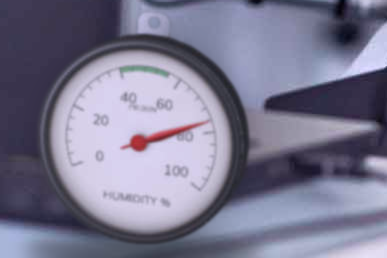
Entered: 76 %
